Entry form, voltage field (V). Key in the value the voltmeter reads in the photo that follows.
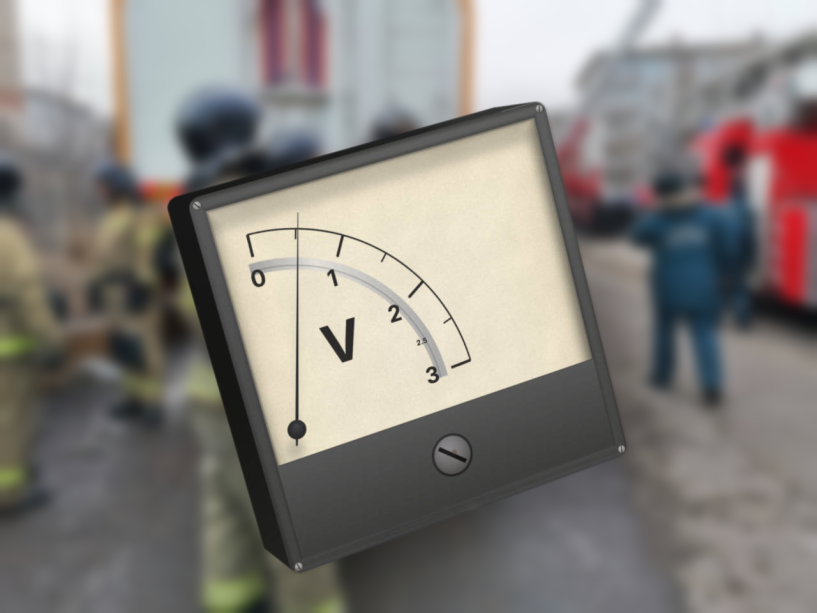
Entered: 0.5 V
